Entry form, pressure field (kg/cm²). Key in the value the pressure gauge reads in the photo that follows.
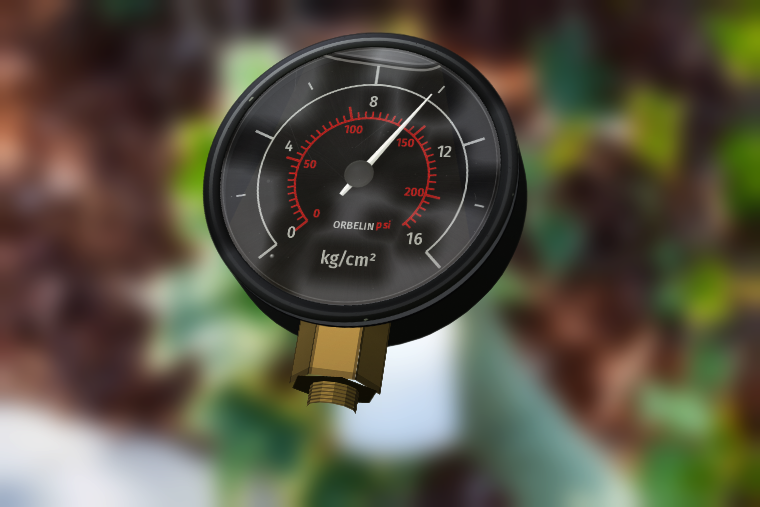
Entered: 10 kg/cm²
